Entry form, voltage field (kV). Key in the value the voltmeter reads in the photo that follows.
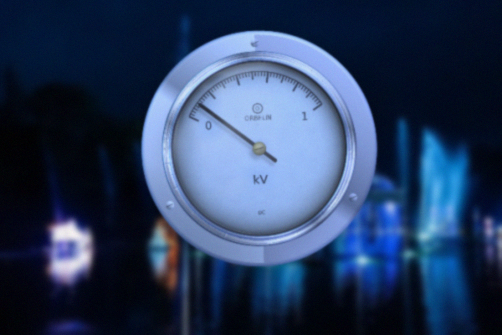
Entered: 0.1 kV
